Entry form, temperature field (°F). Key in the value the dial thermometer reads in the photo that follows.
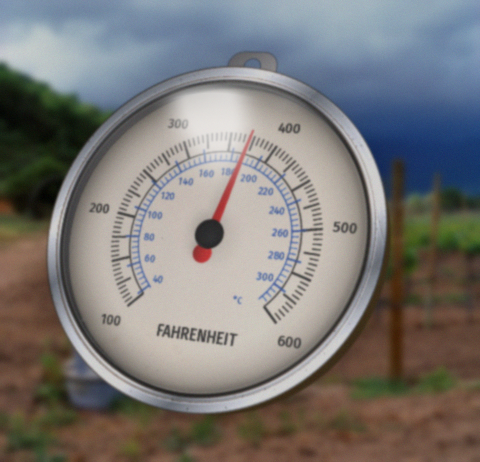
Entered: 375 °F
